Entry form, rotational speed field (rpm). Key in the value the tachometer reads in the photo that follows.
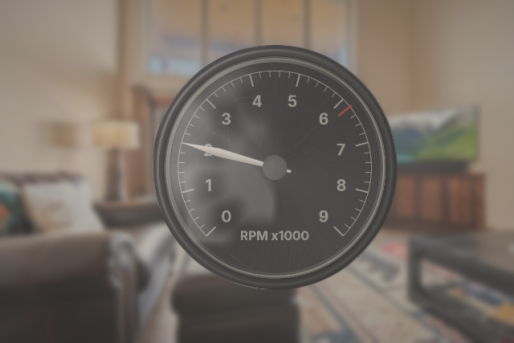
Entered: 2000 rpm
